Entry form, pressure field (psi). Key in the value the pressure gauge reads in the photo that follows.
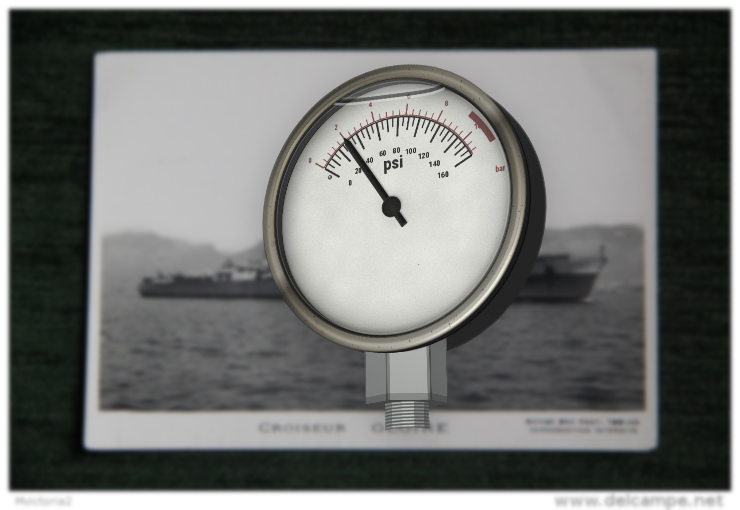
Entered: 30 psi
